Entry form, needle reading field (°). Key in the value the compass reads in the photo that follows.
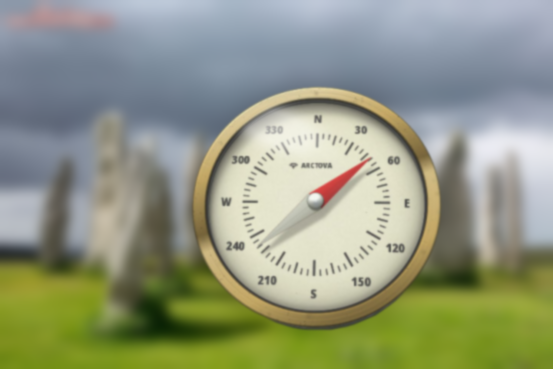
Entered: 50 °
